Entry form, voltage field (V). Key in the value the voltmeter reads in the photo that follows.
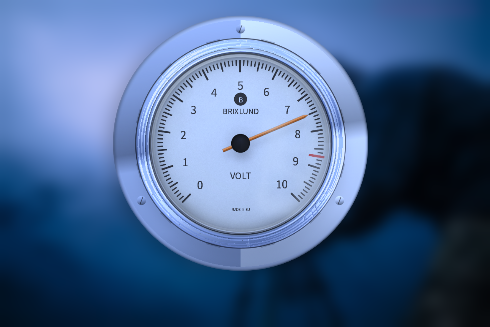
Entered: 7.5 V
